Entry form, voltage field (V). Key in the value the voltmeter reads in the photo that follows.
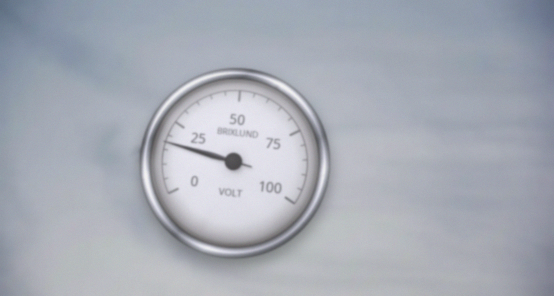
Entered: 17.5 V
